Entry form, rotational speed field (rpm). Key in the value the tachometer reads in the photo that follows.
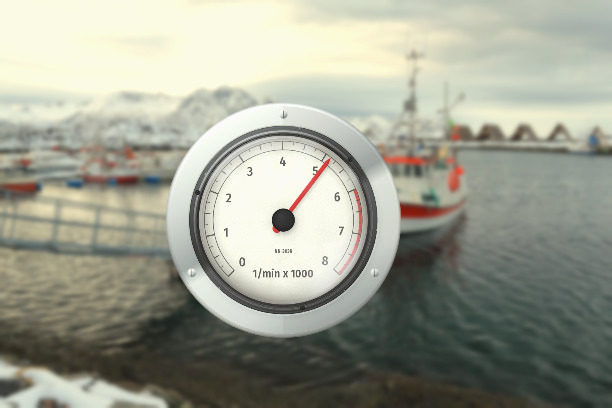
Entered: 5125 rpm
